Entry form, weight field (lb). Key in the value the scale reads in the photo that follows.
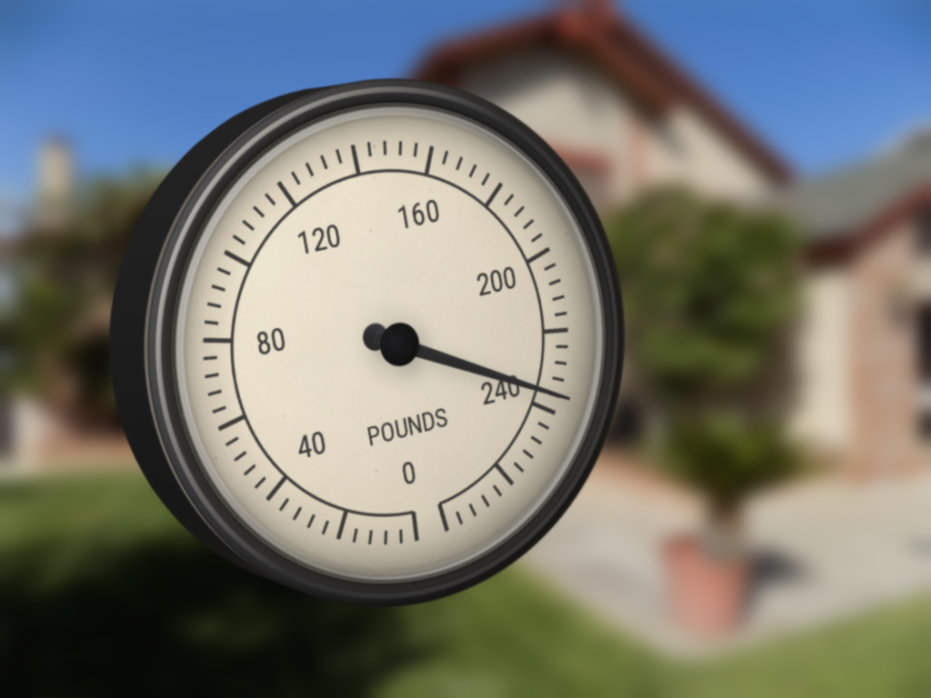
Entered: 236 lb
